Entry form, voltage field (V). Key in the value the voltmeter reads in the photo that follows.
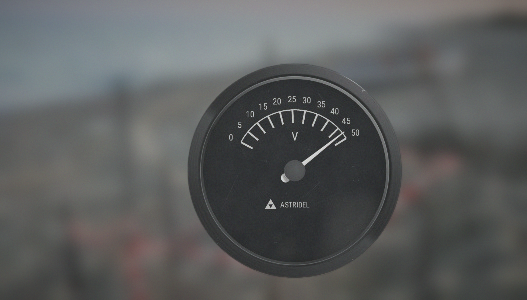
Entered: 47.5 V
